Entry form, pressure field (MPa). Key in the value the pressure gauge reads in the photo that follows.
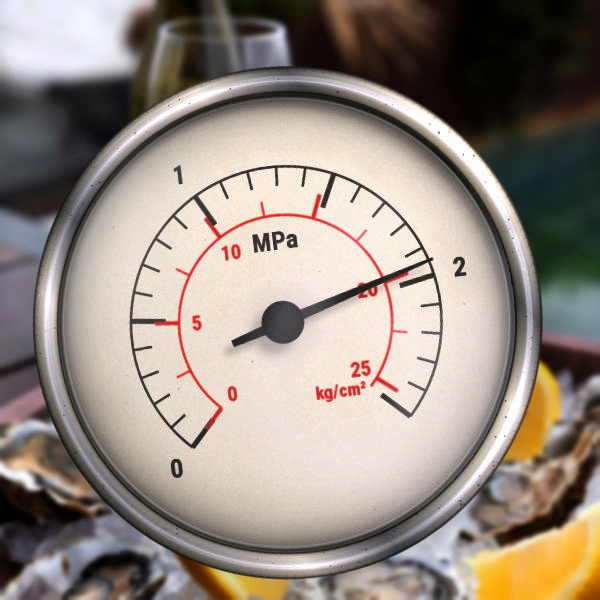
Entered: 1.95 MPa
